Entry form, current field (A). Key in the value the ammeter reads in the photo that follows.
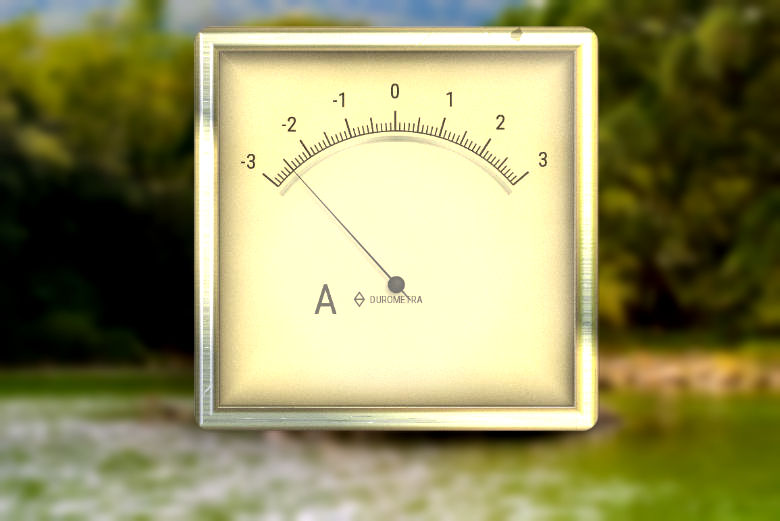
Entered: -2.5 A
